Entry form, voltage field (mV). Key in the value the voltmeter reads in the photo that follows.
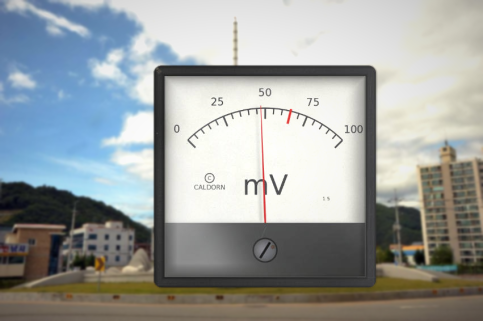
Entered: 47.5 mV
